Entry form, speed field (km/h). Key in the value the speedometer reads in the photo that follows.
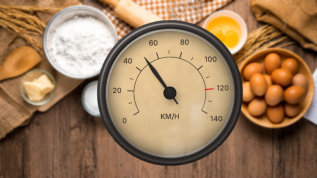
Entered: 50 km/h
